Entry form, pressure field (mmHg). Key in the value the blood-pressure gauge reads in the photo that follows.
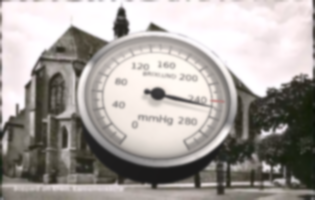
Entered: 250 mmHg
